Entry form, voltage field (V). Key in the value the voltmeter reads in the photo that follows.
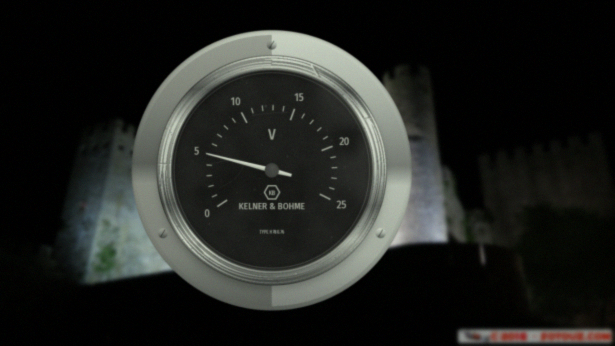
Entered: 5 V
